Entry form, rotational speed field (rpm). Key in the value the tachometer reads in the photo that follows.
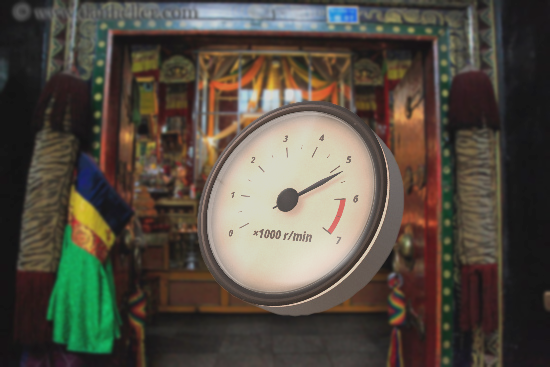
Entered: 5250 rpm
